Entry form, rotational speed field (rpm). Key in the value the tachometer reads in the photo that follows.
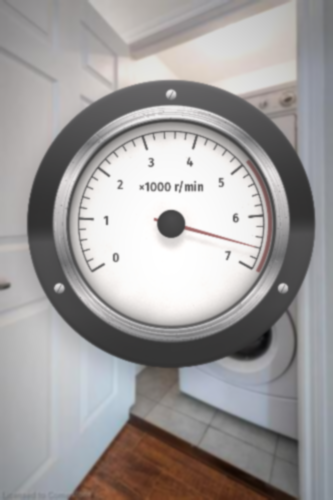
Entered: 6600 rpm
